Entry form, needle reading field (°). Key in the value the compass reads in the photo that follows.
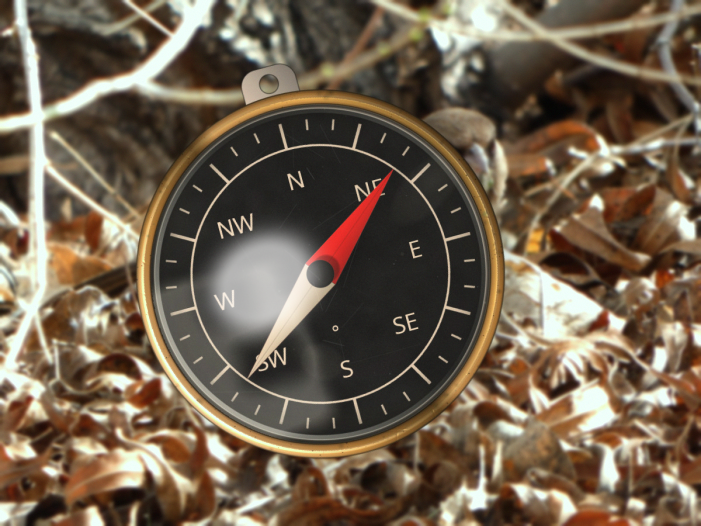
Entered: 50 °
